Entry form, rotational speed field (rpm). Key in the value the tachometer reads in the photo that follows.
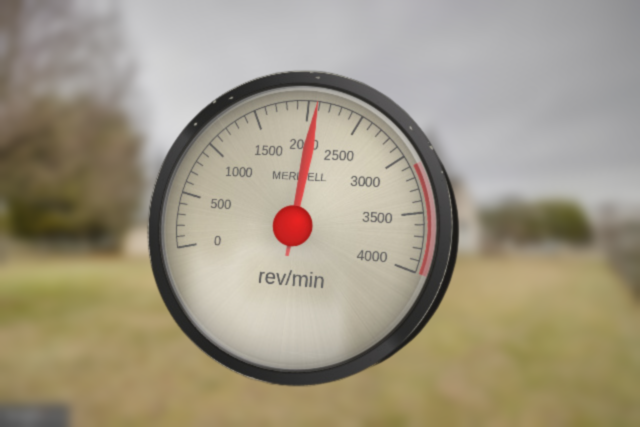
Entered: 2100 rpm
